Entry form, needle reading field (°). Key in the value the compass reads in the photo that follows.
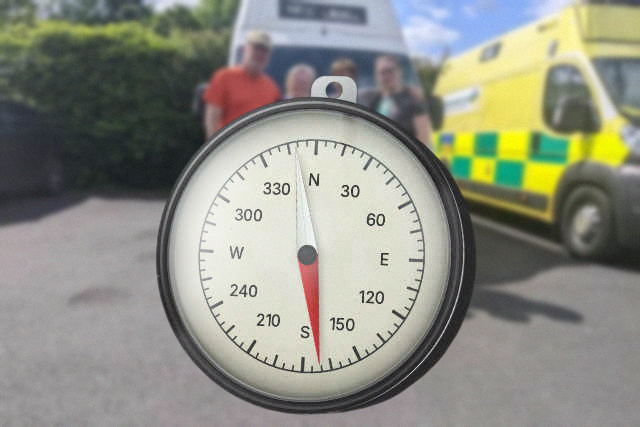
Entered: 170 °
